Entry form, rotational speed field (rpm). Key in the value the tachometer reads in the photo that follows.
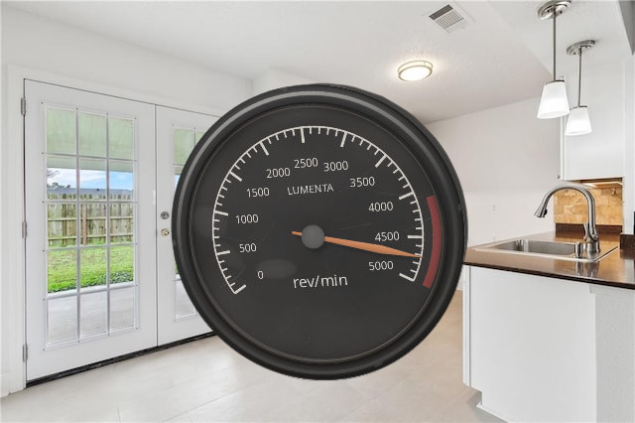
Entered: 4700 rpm
